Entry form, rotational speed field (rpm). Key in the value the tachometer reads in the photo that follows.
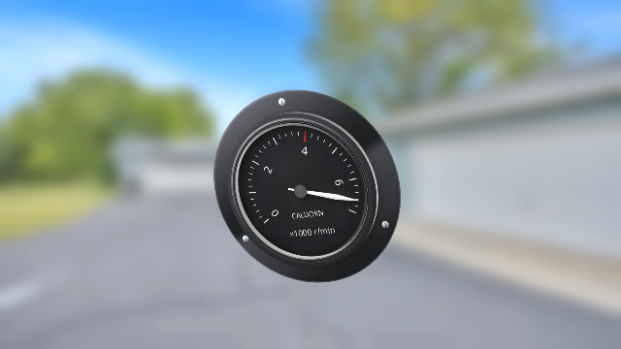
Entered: 6600 rpm
